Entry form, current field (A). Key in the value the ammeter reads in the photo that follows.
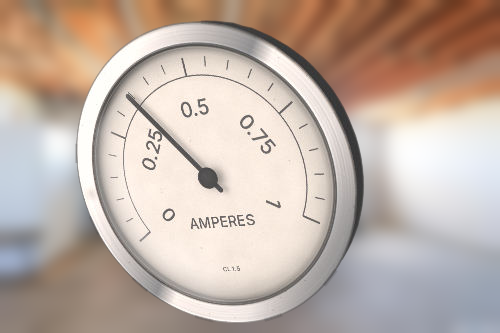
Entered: 0.35 A
